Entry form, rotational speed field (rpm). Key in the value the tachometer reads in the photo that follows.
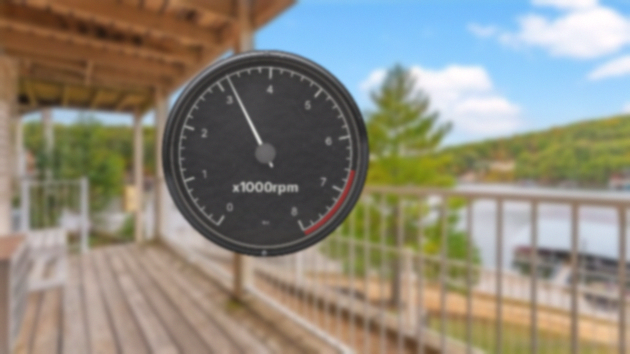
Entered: 3200 rpm
